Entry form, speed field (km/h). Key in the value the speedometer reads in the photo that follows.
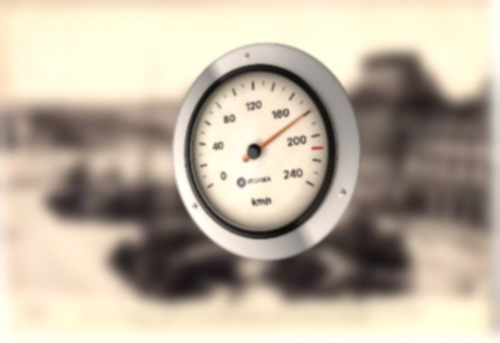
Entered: 180 km/h
